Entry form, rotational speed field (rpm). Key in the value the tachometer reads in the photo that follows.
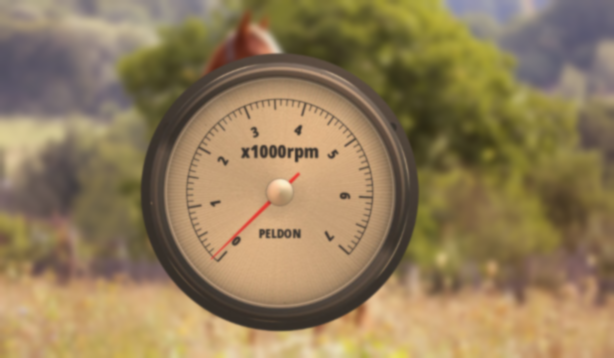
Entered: 100 rpm
